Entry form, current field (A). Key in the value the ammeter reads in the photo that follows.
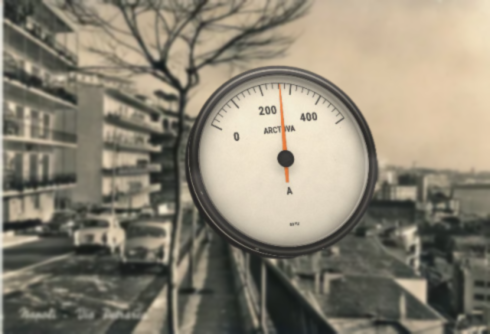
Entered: 260 A
